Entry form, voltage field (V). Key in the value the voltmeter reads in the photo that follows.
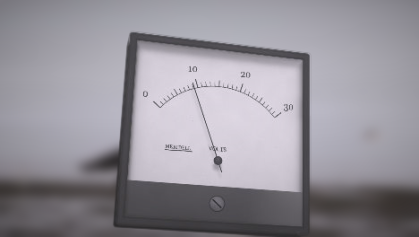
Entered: 9 V
